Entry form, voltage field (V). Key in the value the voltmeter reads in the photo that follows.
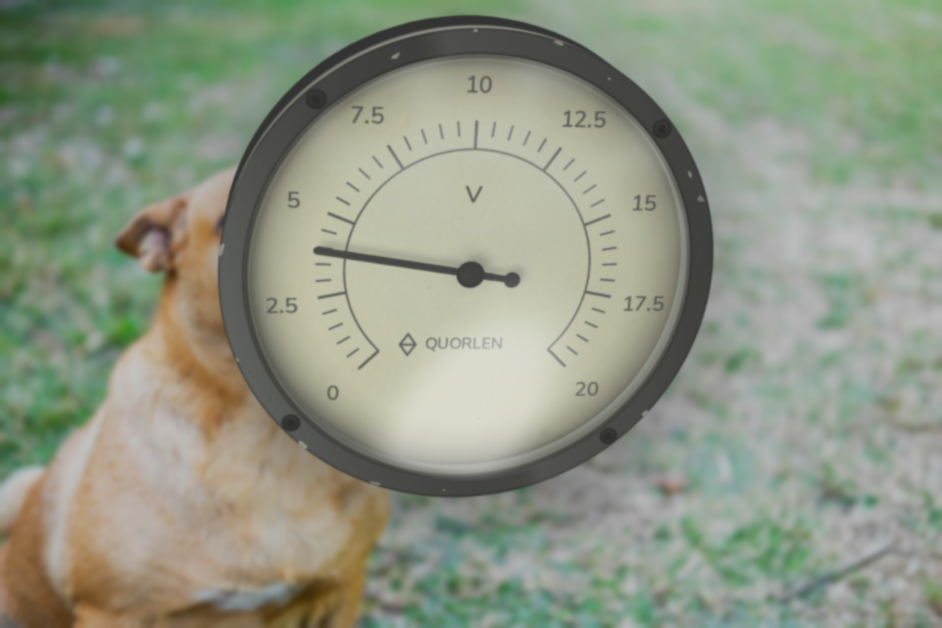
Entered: 4 V
